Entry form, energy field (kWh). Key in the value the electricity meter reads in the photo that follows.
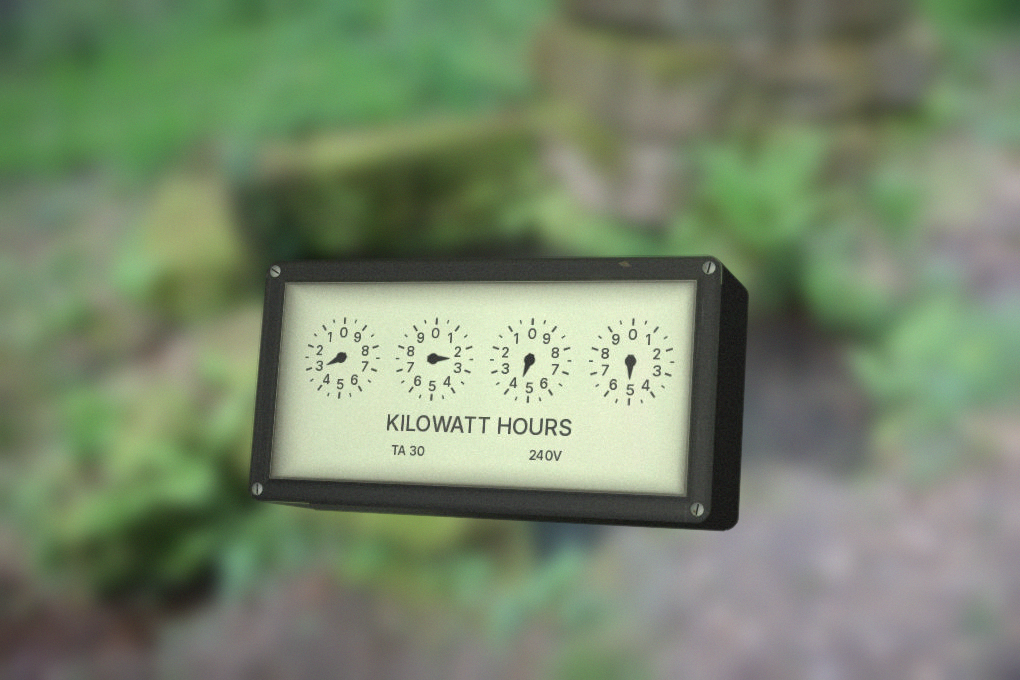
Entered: 3245 kWh
